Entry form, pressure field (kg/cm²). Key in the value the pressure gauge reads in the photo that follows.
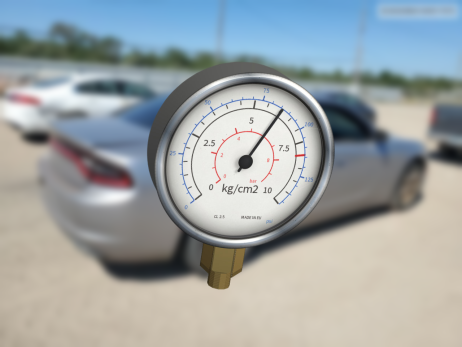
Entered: 6 kg/cm²
